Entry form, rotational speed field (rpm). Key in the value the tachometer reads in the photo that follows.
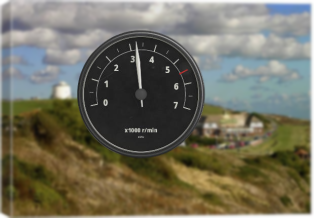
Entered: 3250 rpm
